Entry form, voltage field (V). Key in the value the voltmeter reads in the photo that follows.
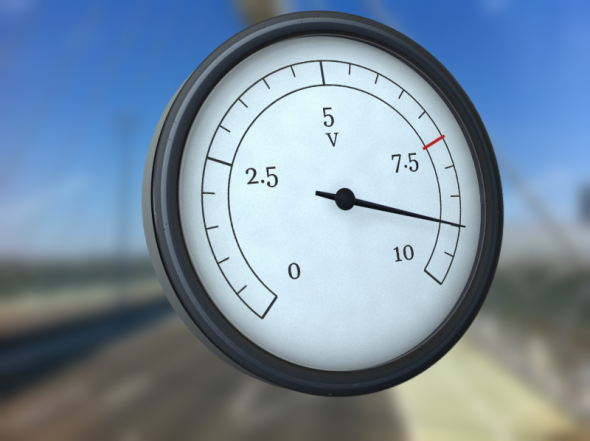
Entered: 9 V
